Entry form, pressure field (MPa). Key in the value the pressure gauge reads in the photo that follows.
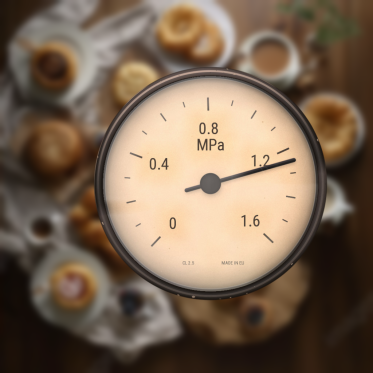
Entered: 1.25 MPa
